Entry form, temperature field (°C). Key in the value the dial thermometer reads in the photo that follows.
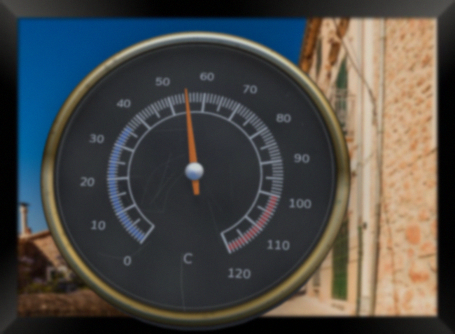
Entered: 55 °C
